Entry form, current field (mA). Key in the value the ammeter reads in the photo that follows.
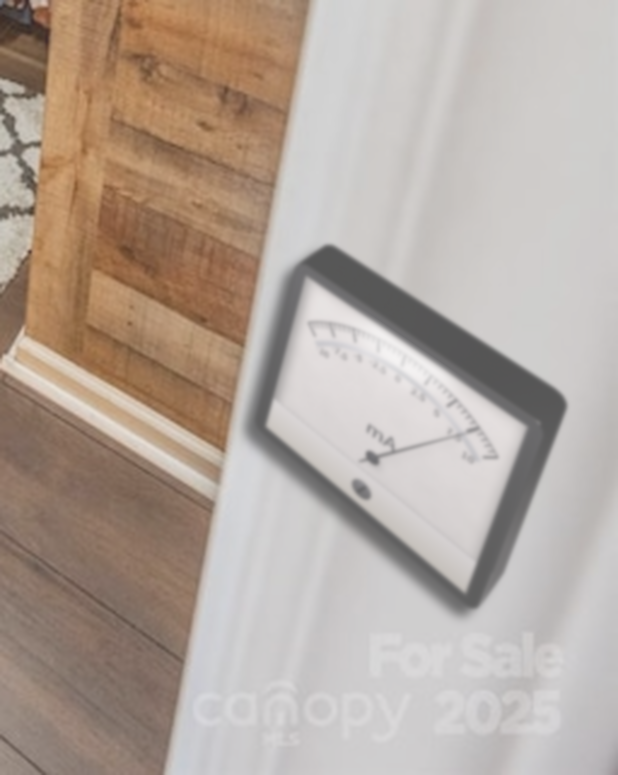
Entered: 7.5 mA
